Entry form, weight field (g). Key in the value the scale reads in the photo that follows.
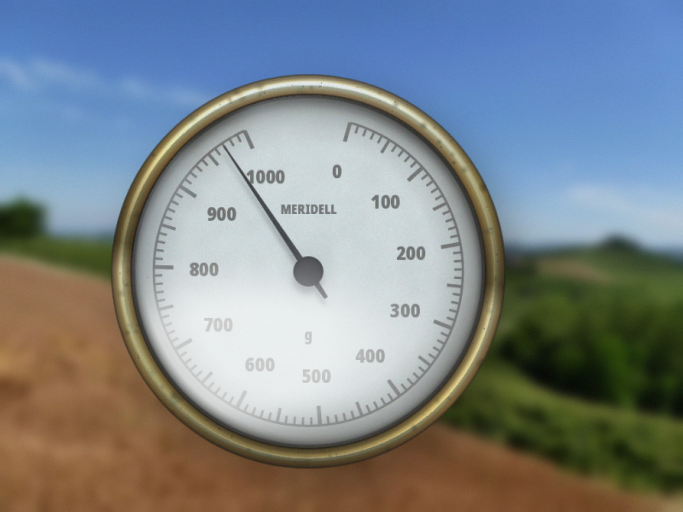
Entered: 970 g
